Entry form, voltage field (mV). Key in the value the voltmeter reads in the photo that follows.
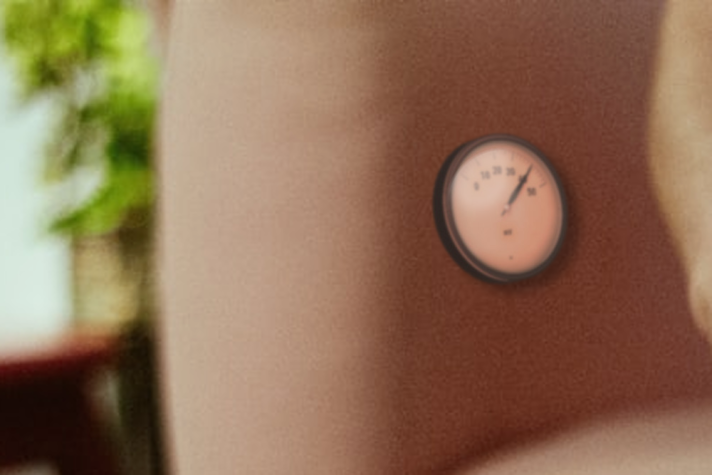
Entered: 40 mV
